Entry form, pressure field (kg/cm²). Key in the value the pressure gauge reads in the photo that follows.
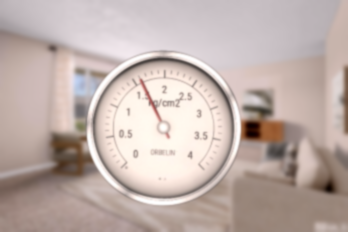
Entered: 1.6 kg/cm²
